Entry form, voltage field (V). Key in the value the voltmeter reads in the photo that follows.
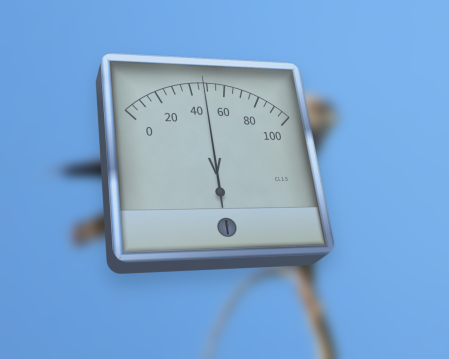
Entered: 47.5 V
